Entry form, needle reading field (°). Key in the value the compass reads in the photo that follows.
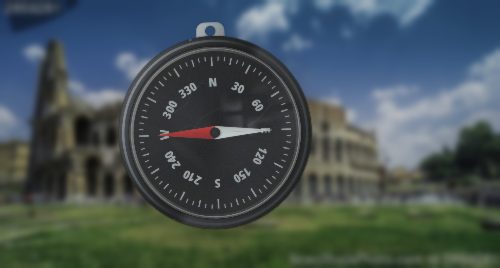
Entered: 270 °
